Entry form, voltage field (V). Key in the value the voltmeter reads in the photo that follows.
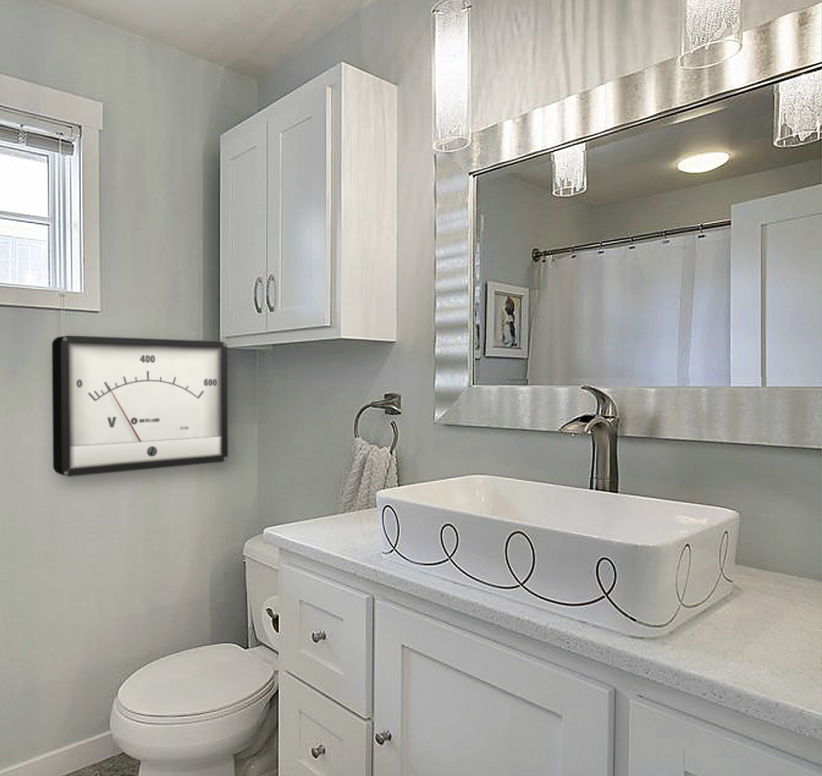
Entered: 200 V
